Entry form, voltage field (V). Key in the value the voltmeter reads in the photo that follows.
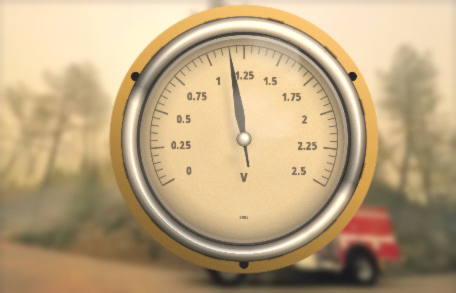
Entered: 1.15 V
